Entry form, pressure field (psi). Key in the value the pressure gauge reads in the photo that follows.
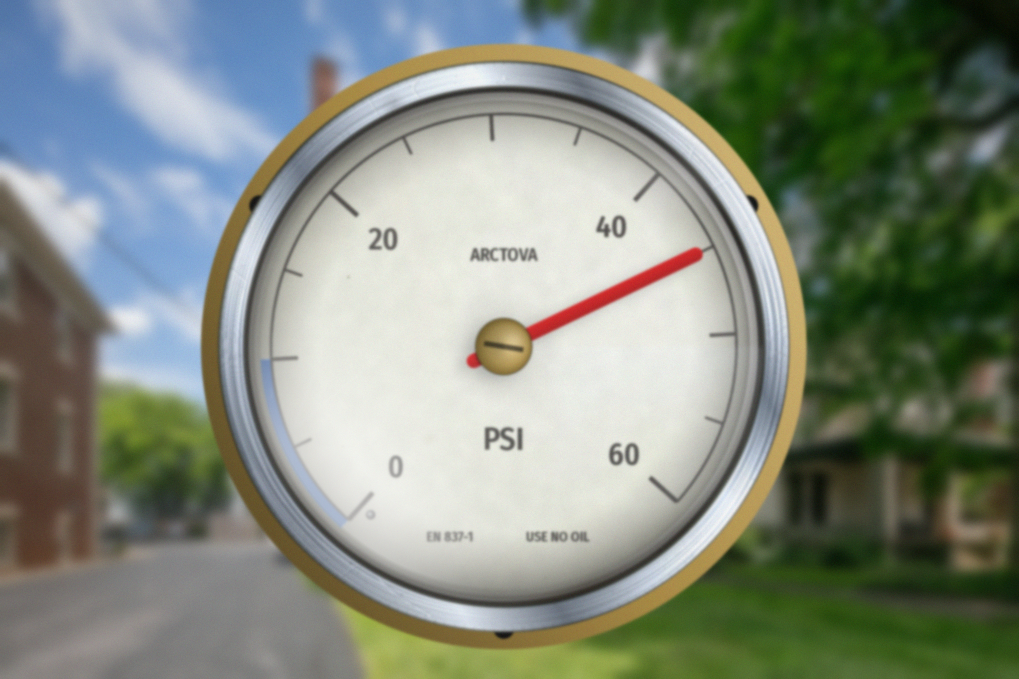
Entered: 45 psi
